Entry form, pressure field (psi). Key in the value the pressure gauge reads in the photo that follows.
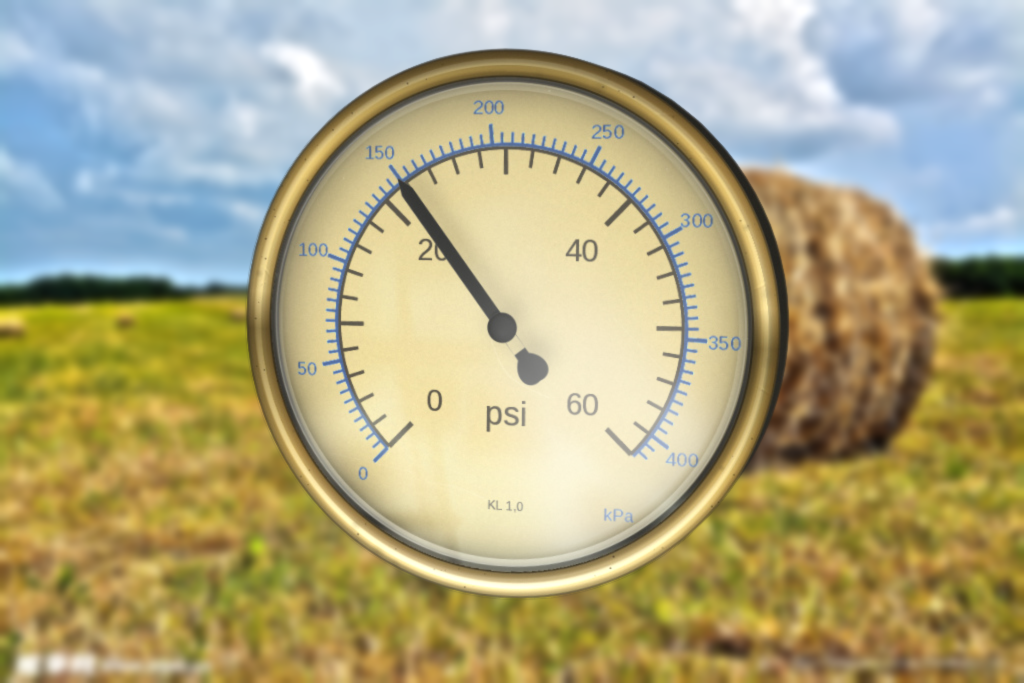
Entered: 22 psi
